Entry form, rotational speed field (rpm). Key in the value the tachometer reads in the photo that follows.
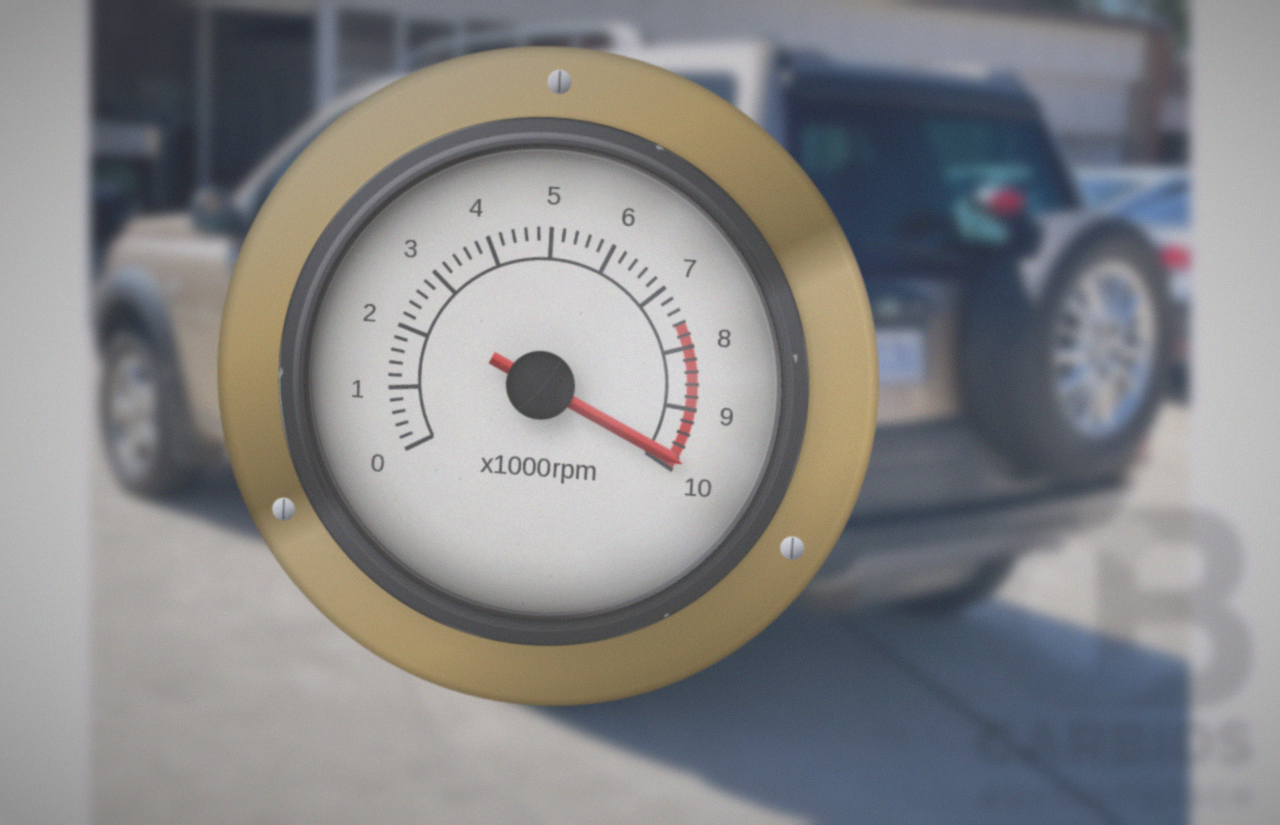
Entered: 9800 rpm
